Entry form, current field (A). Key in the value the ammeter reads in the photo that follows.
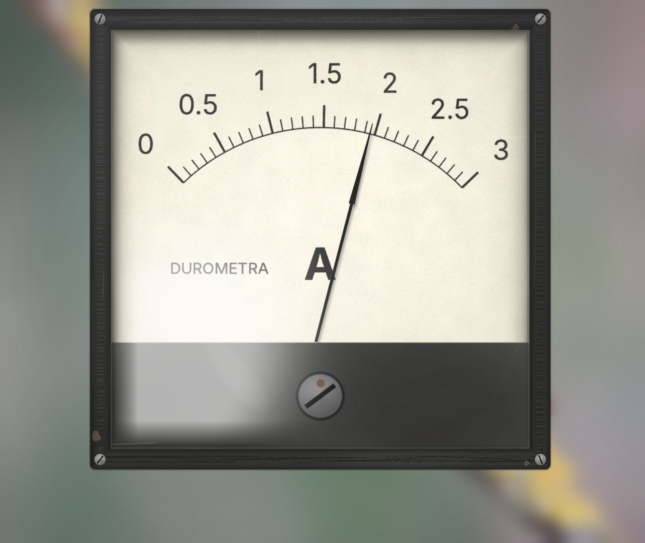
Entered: 1.95 A
